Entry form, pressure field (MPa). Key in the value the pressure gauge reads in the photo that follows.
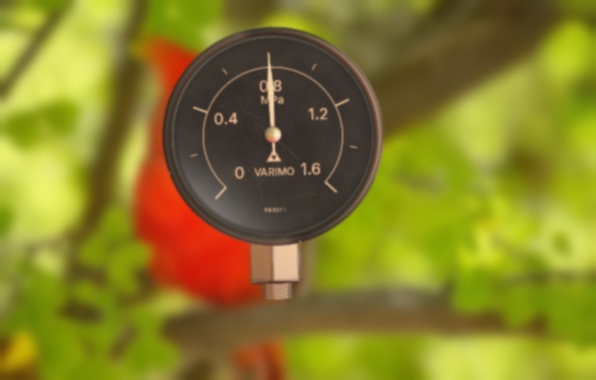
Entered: 0.8 MPa
